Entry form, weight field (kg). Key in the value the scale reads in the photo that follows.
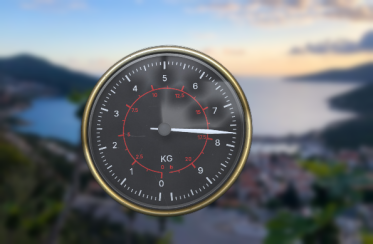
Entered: 7.7 kg
